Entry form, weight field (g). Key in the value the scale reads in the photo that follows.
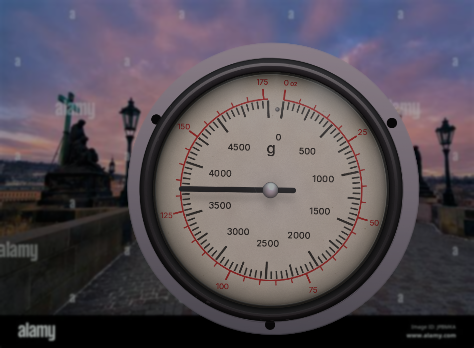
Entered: 3750 g
